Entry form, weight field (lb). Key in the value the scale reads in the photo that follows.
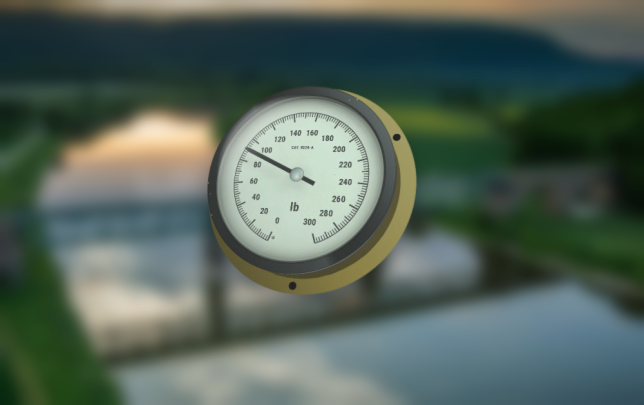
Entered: 90 lb
